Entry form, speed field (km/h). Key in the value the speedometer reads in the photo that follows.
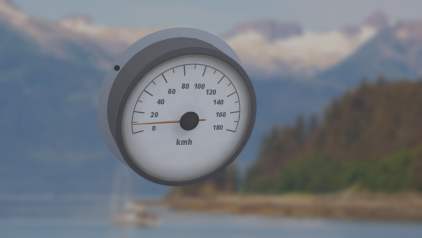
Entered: 10 km/h
